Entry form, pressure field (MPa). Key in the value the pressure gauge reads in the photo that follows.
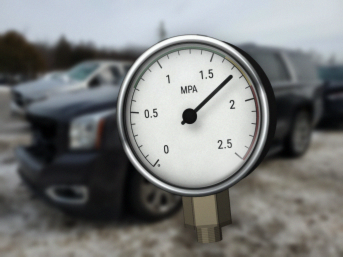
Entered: 1.75 MPa
